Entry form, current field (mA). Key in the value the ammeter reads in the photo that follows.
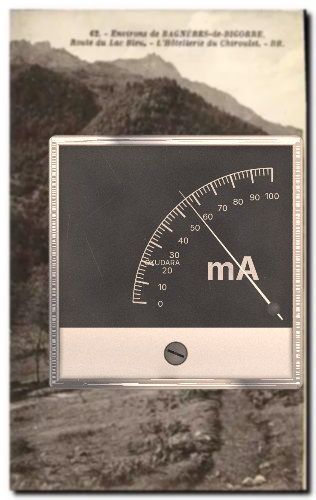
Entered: 56 mA
